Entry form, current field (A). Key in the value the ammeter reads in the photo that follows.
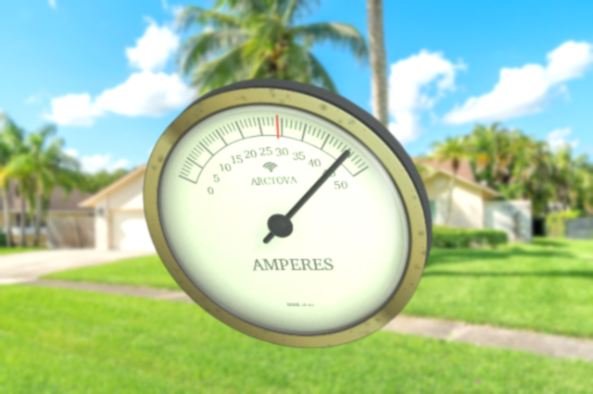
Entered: 45 A
